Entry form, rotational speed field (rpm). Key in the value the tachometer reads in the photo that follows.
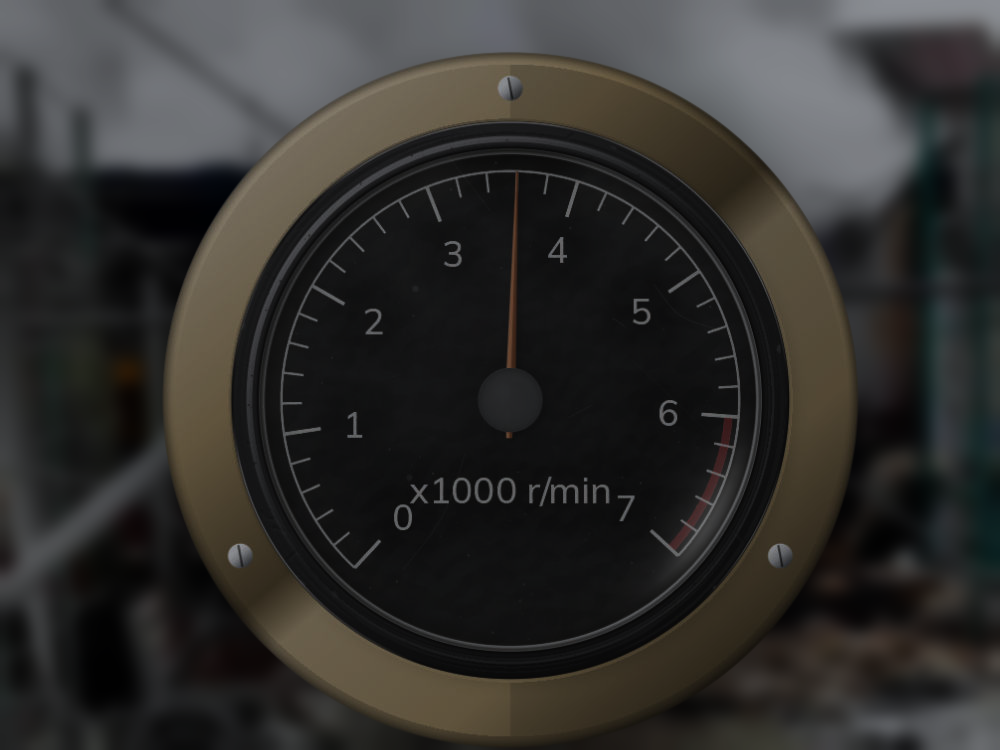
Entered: 3600 rpm
